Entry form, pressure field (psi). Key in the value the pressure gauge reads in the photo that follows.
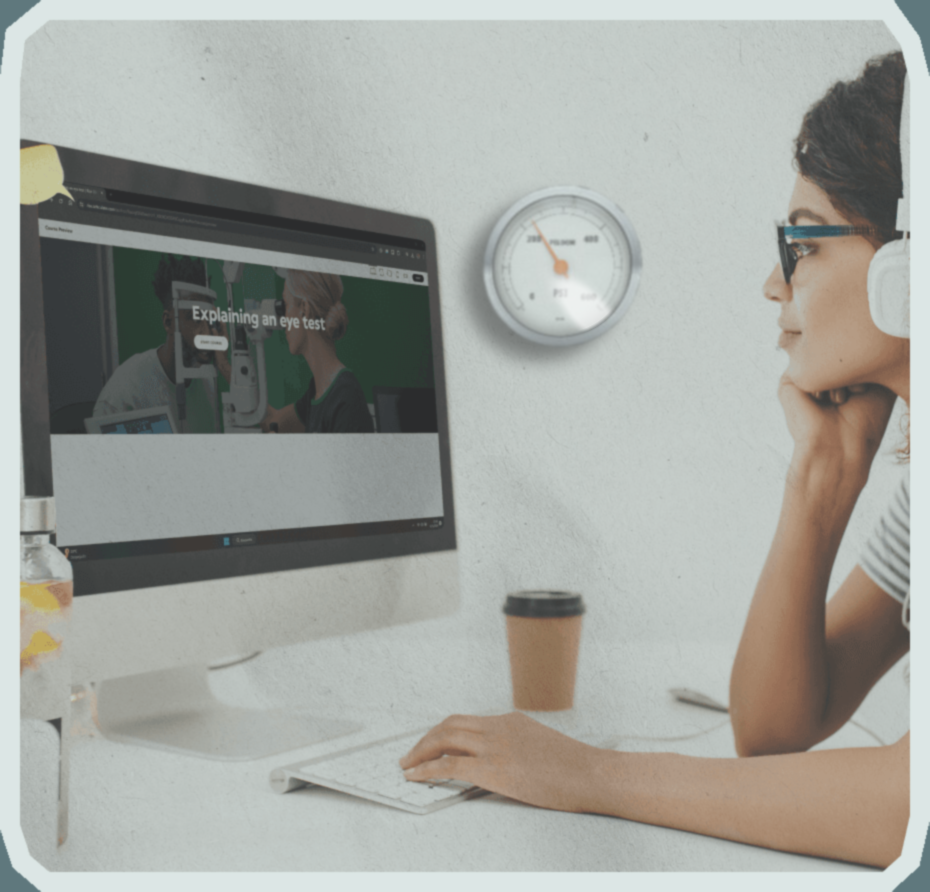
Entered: 225 psi
